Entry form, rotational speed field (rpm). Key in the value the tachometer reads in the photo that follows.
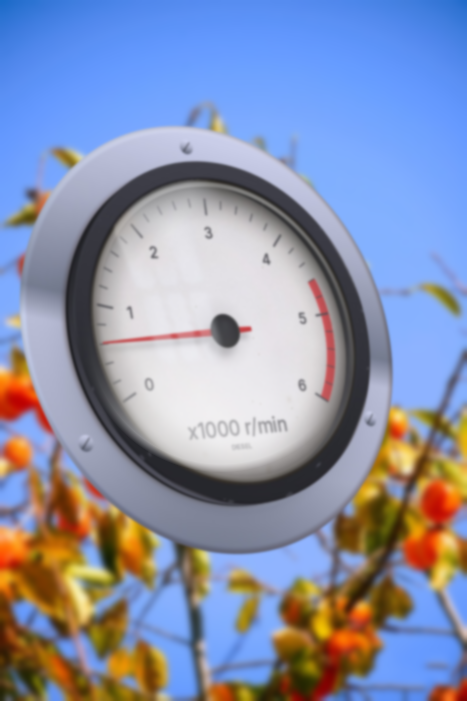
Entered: 600 rpm
